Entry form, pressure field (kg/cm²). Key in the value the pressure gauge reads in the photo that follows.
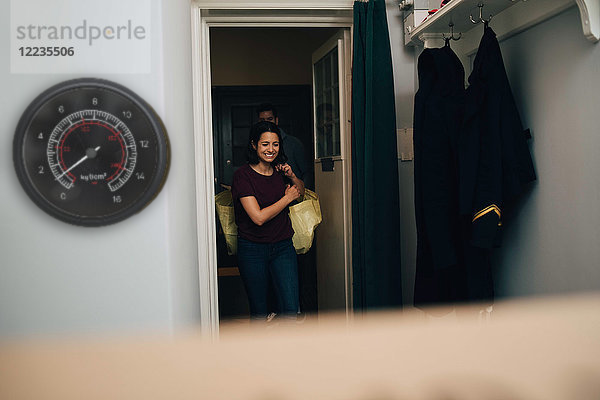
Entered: 1 kg/cm²
